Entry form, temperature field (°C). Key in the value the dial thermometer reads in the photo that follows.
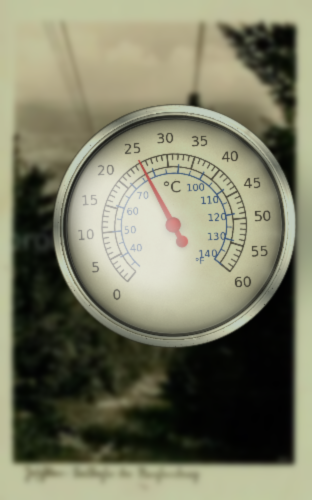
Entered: 25 °C
